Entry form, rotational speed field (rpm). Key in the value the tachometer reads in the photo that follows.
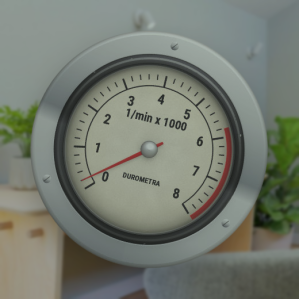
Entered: 200 rpm
